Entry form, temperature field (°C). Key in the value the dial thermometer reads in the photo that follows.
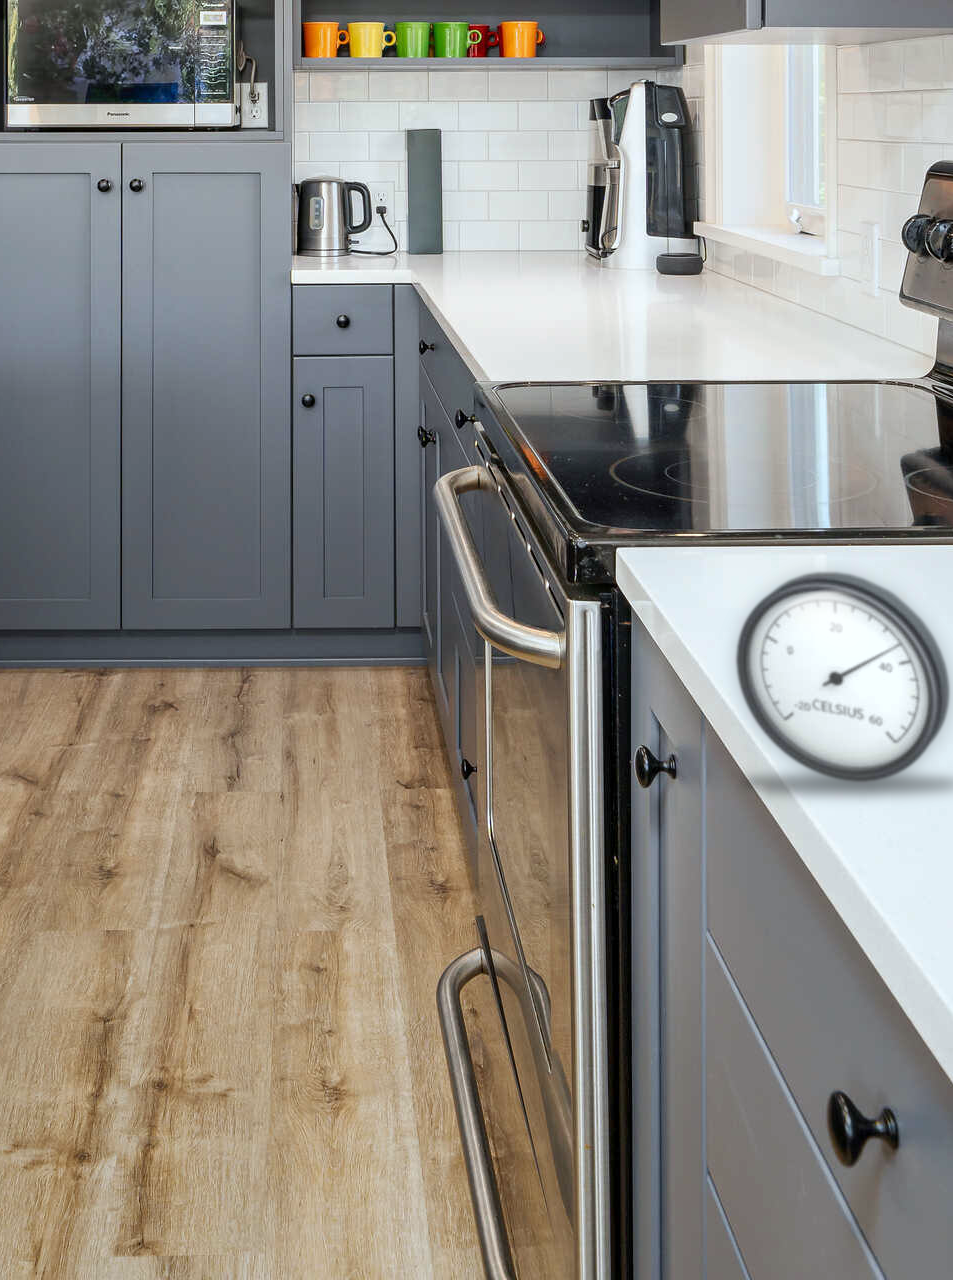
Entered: 36 °C
